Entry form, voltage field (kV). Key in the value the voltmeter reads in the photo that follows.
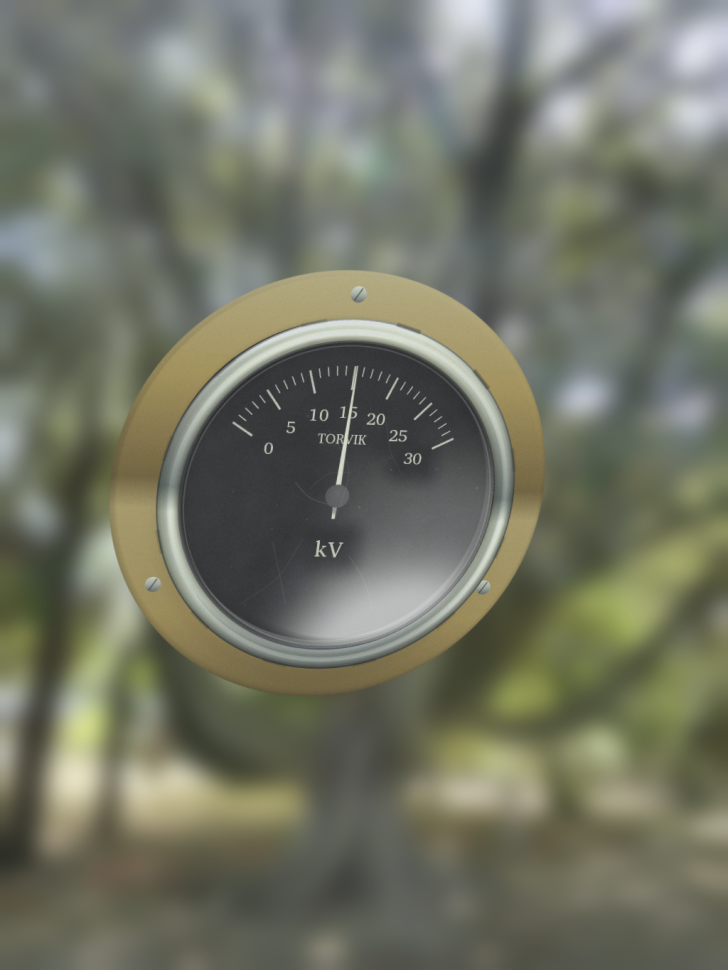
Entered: 15 kV
